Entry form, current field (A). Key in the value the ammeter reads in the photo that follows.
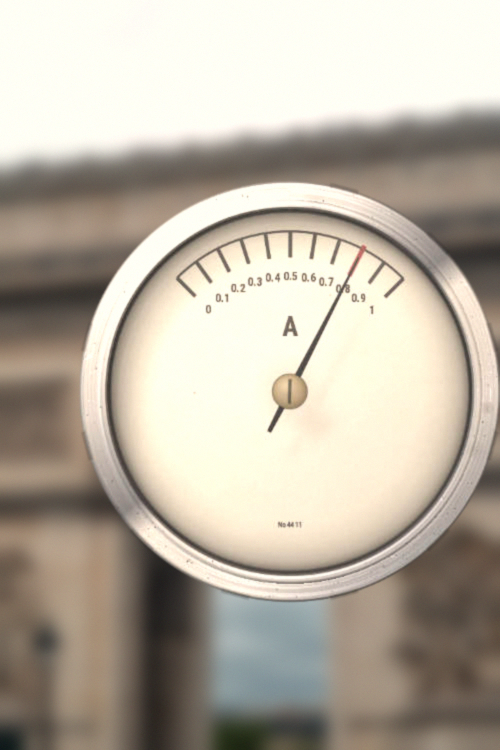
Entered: 0.8 A
